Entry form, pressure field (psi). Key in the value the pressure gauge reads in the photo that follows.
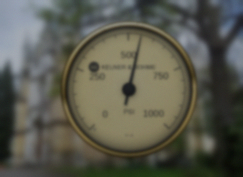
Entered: 550 psi
